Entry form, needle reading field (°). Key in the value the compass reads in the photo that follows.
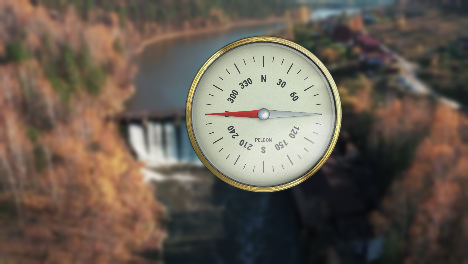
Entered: 270 °
